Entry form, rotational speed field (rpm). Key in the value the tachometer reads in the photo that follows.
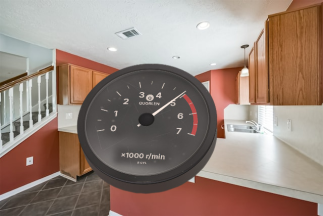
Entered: 5000 rpm
